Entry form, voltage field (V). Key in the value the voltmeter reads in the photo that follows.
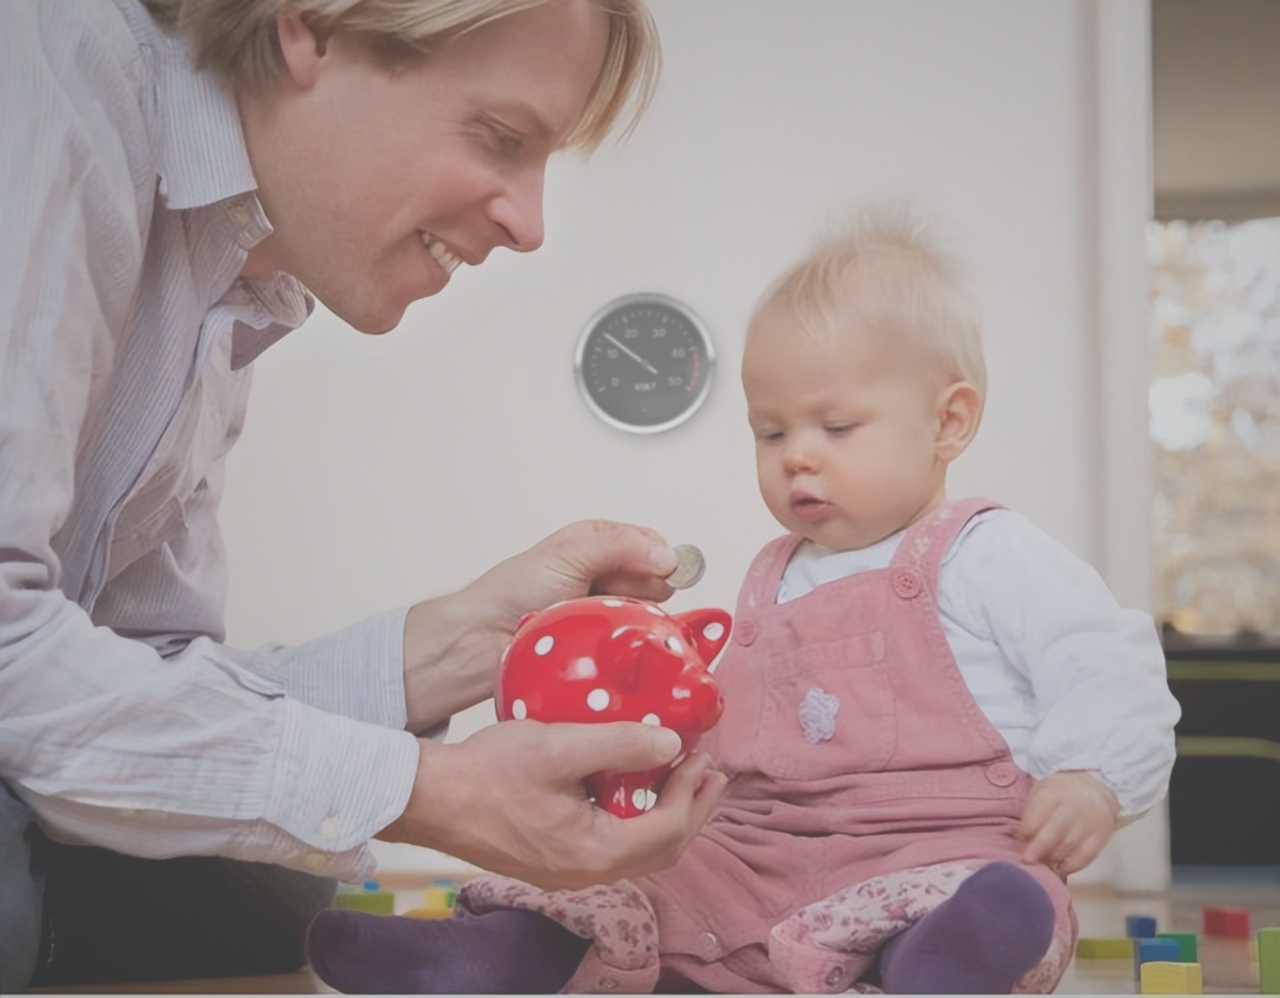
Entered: 14 V
